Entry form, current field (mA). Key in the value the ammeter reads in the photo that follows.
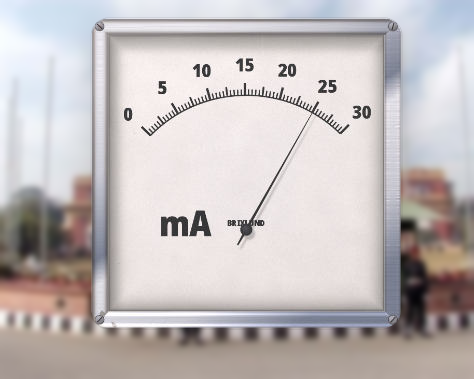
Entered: 25 mA
